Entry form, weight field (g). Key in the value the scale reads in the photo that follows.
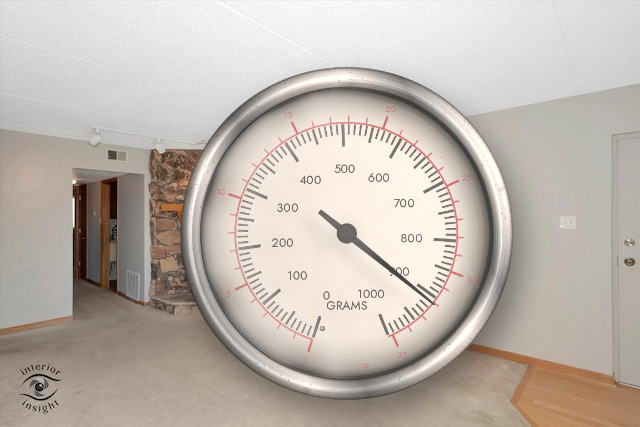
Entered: 910 g
